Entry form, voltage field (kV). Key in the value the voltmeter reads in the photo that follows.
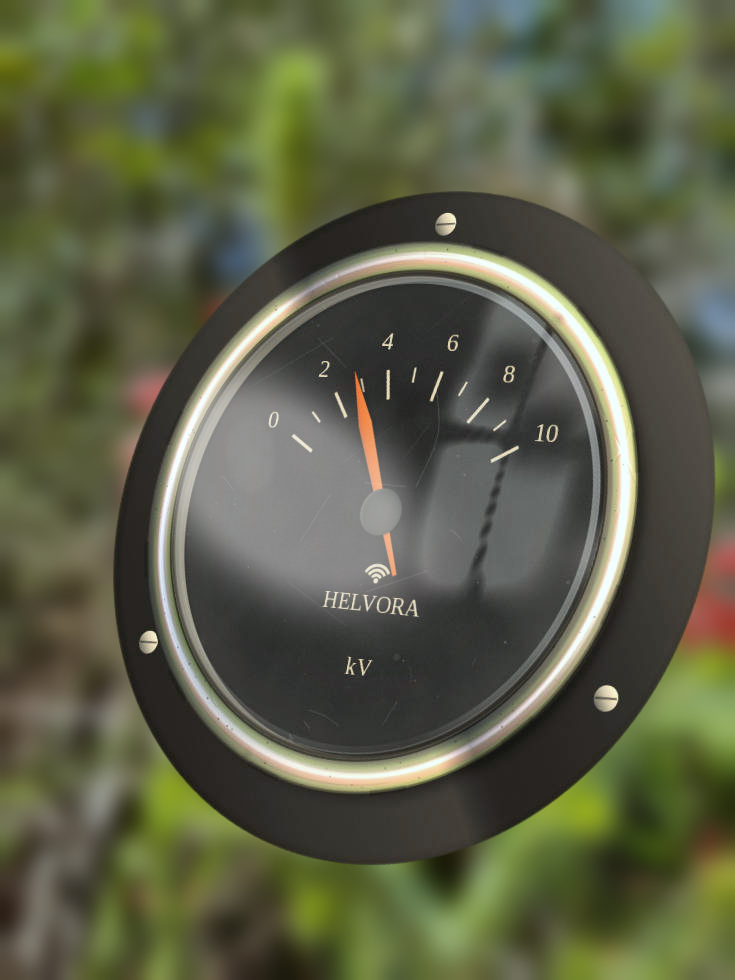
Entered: 3 kV
